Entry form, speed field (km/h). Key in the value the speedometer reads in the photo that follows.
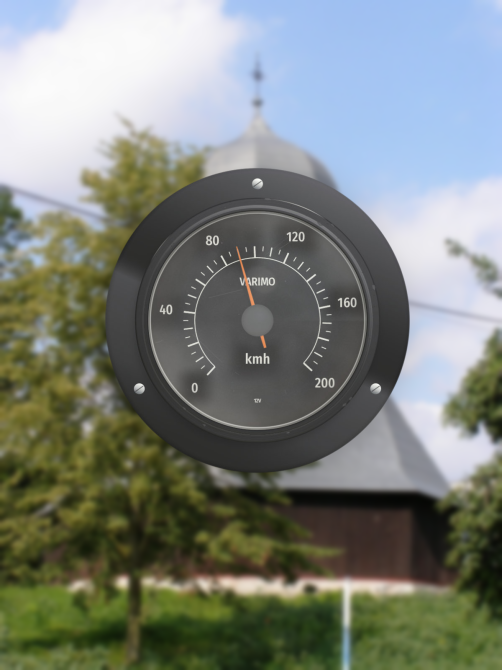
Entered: 90 km/h
